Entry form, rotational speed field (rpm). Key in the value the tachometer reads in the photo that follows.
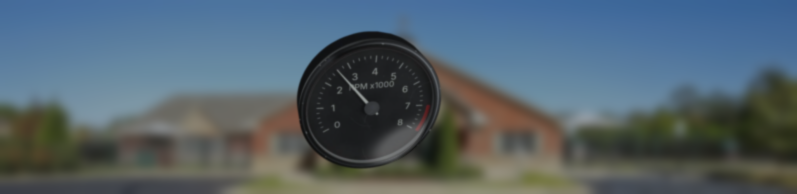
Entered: 2600 rpm
